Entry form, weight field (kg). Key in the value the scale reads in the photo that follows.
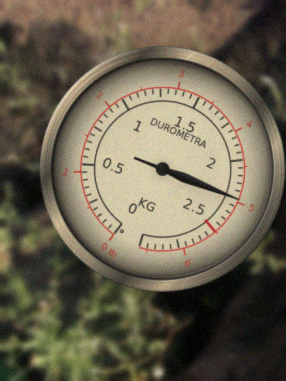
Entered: 2.25 kg
